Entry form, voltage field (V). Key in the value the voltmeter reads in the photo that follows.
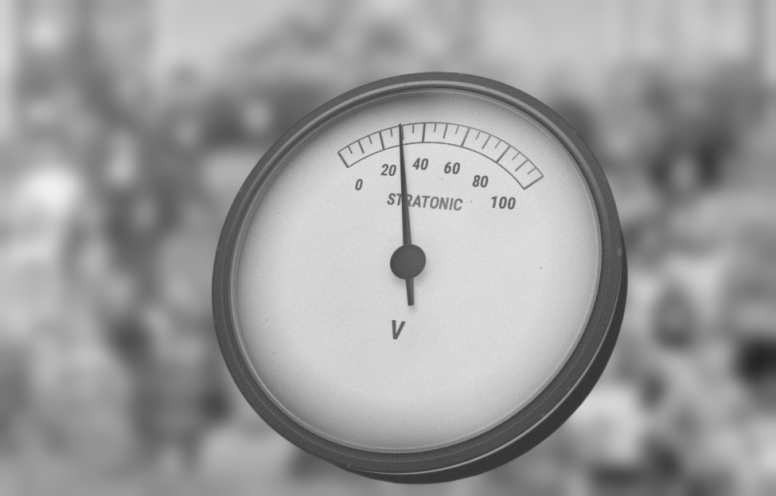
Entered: 30 V
